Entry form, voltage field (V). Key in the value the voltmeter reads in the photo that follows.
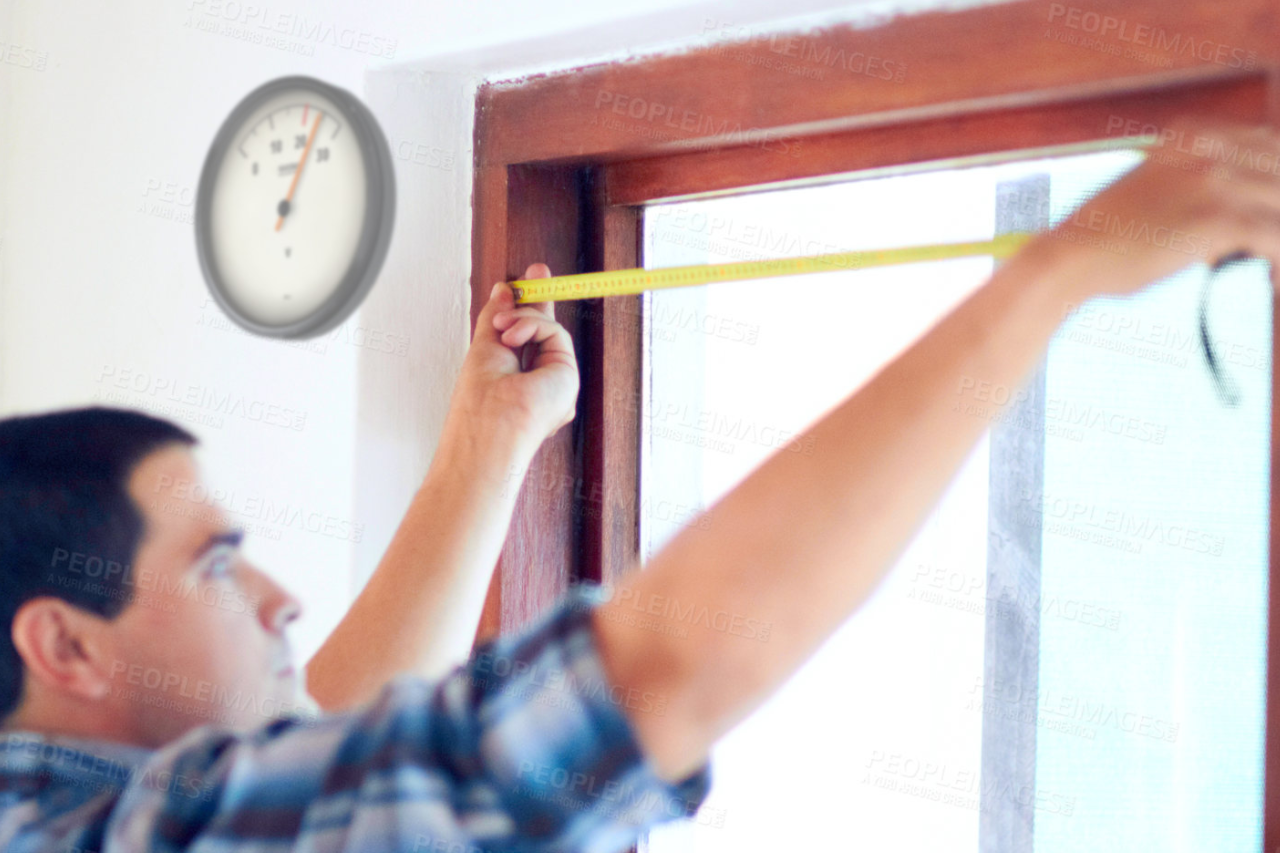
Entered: 25 V
